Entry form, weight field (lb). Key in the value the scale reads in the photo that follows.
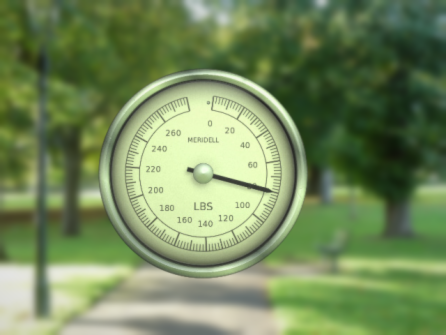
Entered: 80 lb
